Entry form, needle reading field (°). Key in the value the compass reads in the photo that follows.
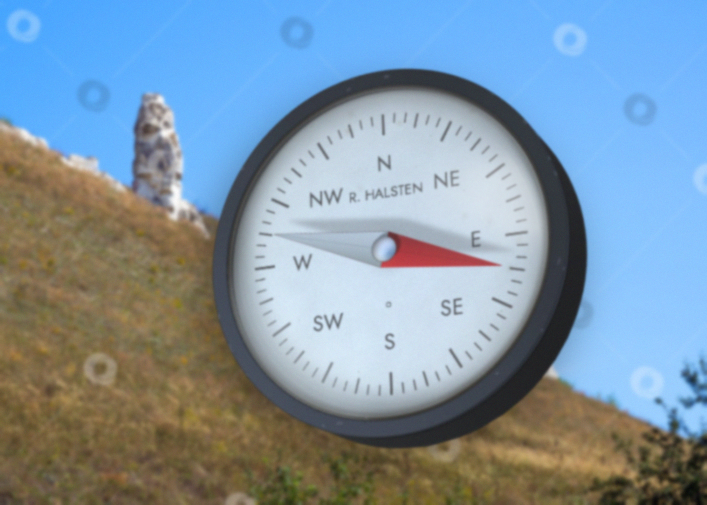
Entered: 105 °
